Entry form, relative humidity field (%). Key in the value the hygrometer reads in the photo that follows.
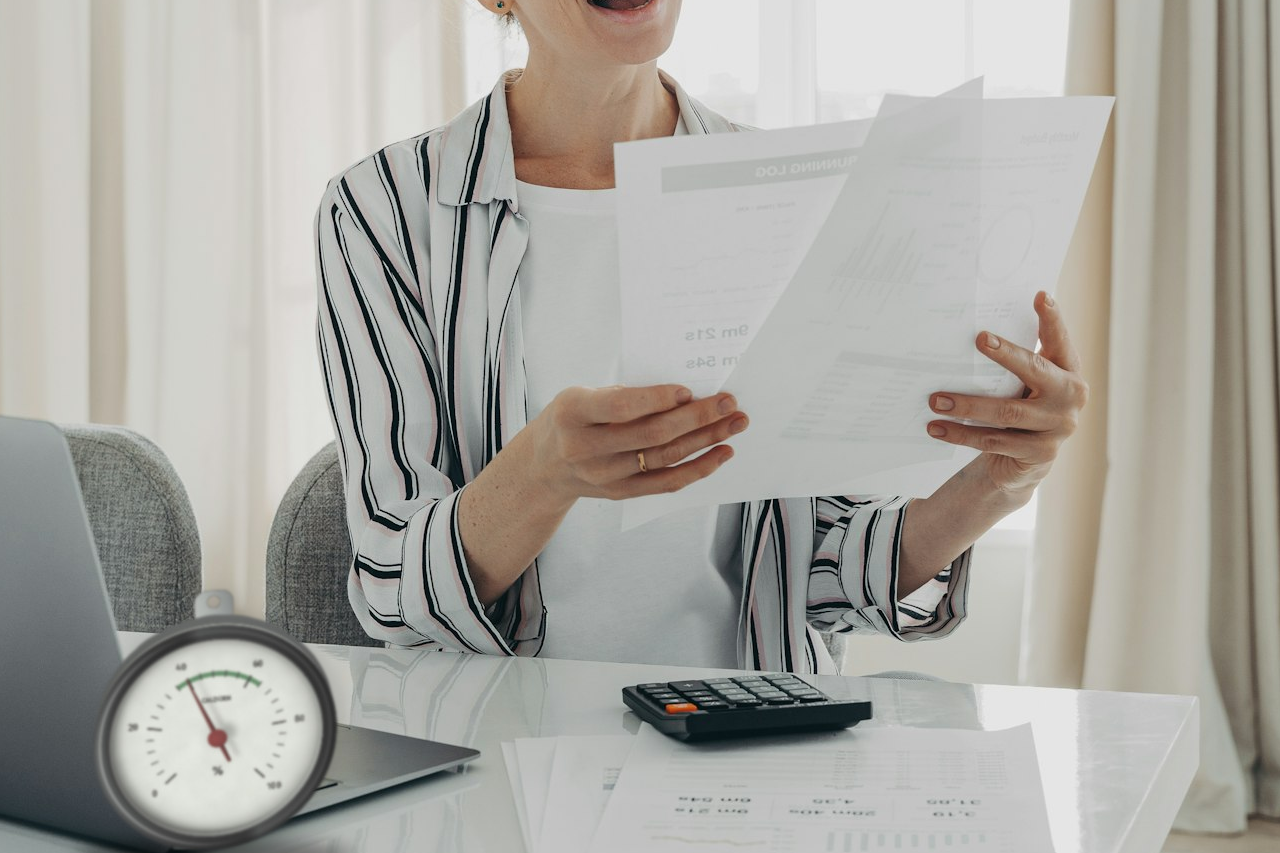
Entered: 40 %
